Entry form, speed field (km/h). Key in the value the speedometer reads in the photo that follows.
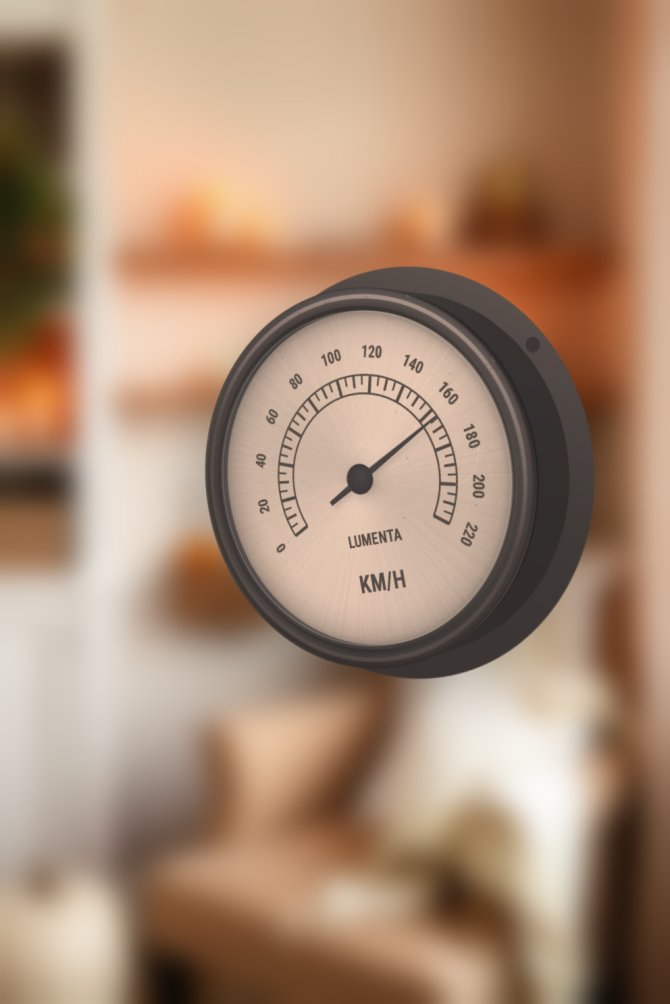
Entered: 165 km/h
